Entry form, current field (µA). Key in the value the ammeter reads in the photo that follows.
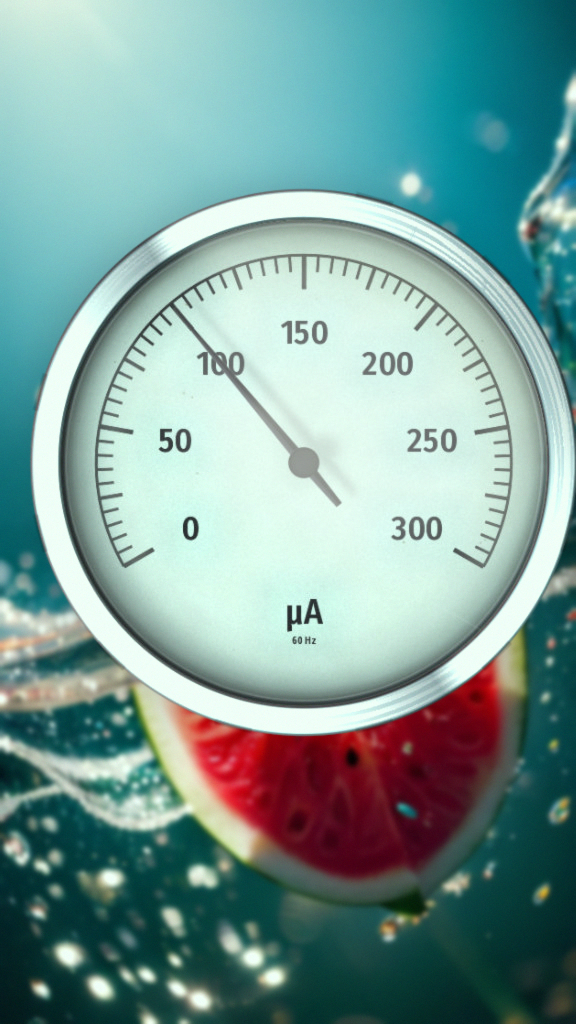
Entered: 100 µA
